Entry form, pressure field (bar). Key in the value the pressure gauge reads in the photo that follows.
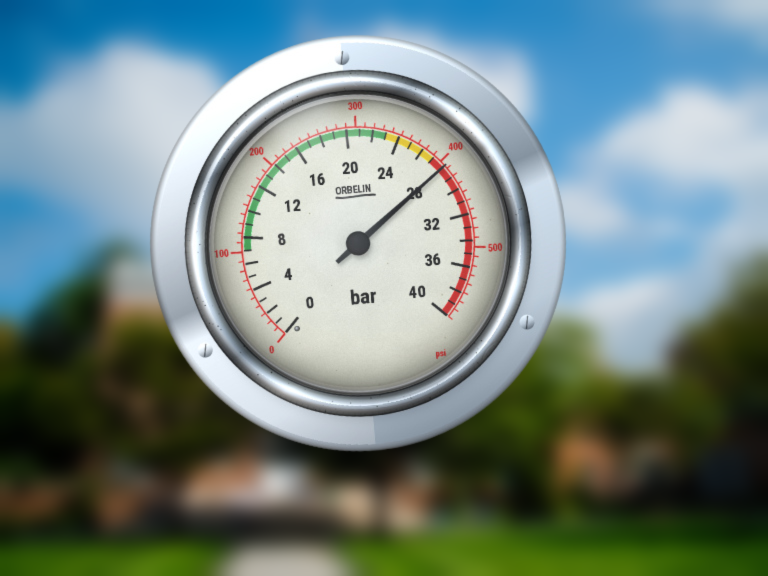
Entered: 28 bar
